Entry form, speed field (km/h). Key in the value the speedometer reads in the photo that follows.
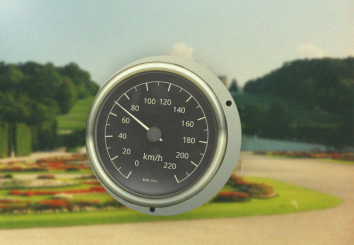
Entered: 70 km/h
